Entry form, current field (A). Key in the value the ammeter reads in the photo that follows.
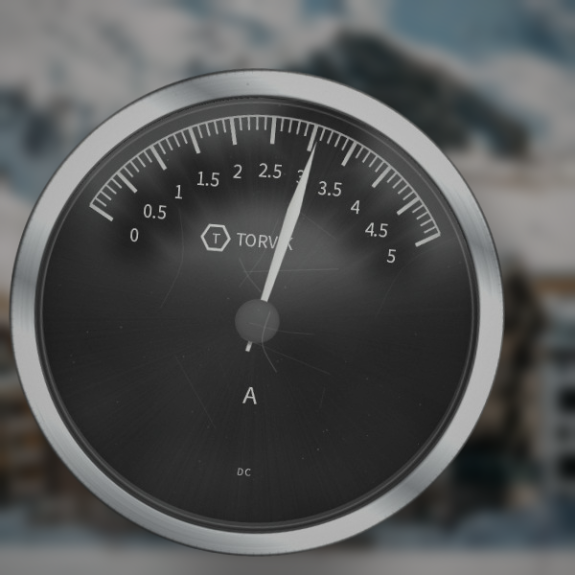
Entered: 3.05 A
